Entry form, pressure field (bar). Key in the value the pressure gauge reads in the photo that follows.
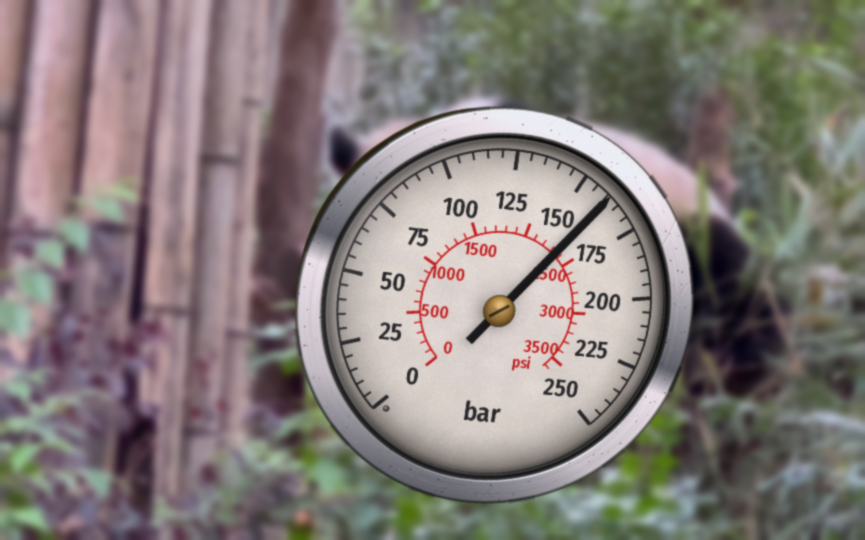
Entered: 160 bar
